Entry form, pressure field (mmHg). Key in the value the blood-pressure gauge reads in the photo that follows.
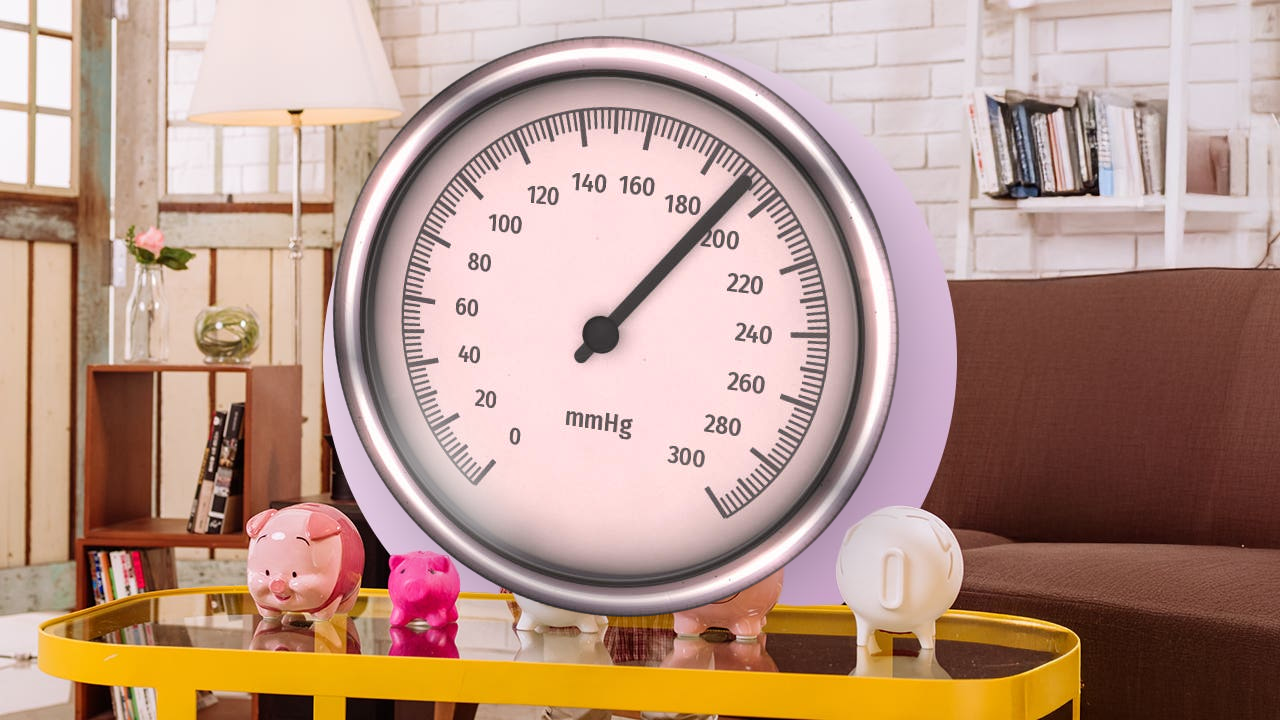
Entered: 192 mmHg
